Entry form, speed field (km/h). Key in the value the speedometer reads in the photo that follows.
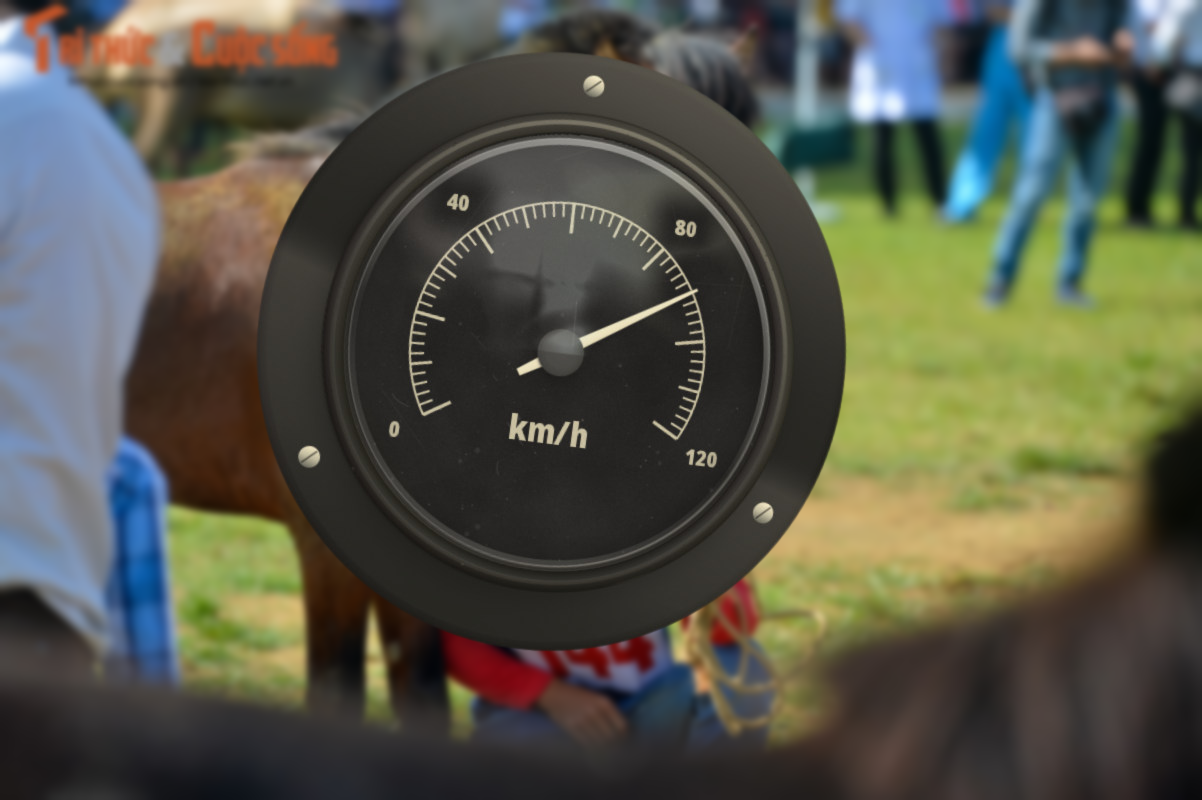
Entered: 90 km/h
